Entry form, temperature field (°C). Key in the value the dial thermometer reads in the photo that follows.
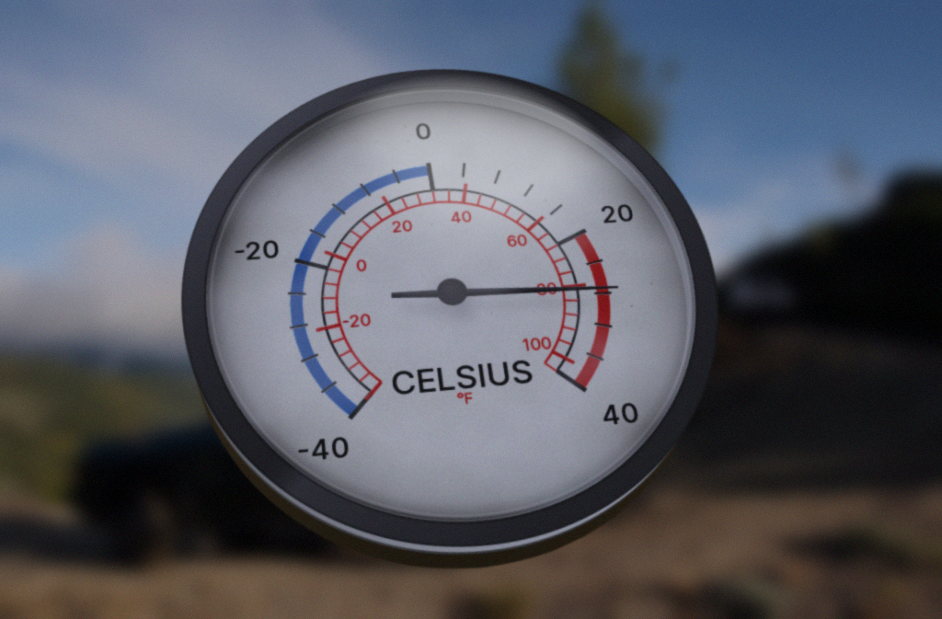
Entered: 28 °C
